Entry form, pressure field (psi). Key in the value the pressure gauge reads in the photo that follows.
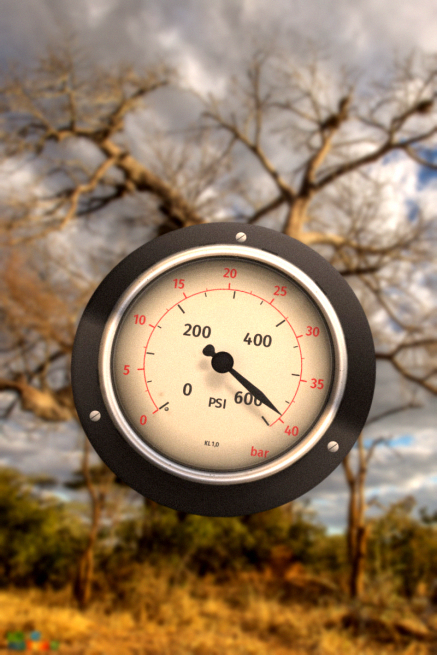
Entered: 575 psi
